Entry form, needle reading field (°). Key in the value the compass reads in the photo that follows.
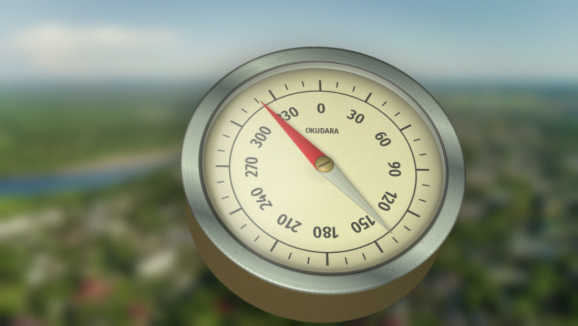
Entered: 320 °
